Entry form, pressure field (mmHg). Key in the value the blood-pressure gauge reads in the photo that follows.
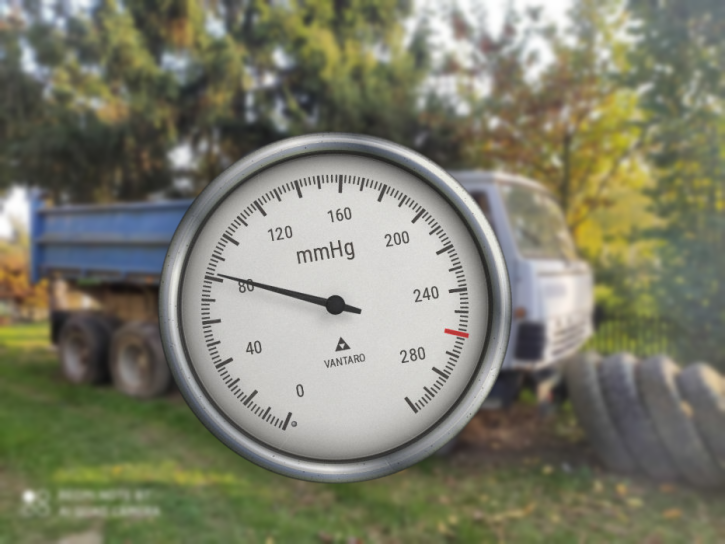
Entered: 82 mmHg
